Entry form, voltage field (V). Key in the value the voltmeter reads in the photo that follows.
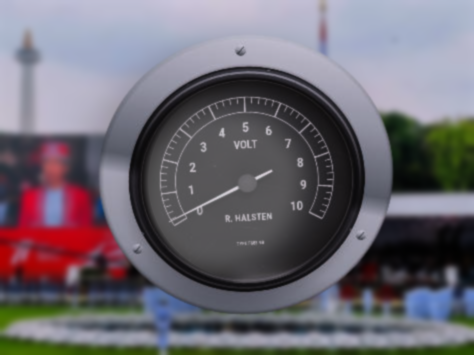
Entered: 0.2 V
